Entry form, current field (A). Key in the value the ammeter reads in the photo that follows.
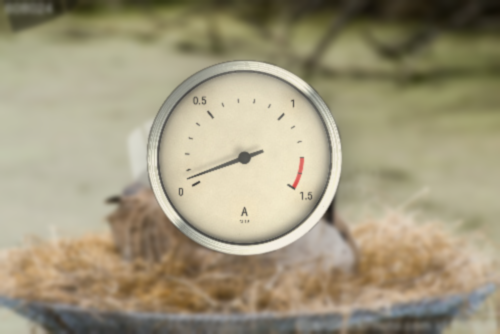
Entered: 0.05 A
